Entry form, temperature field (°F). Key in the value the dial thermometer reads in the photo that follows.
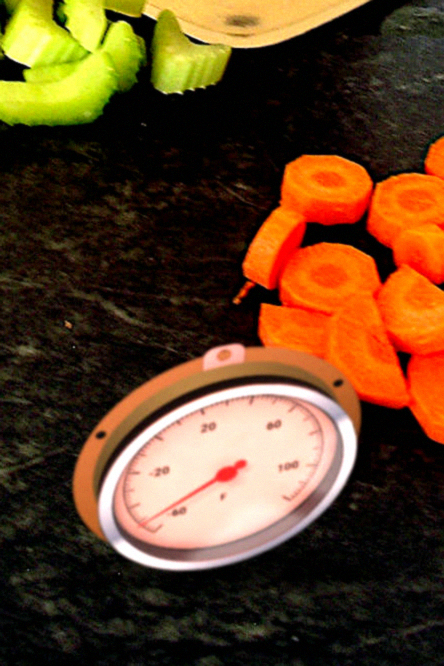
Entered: -50 °F
